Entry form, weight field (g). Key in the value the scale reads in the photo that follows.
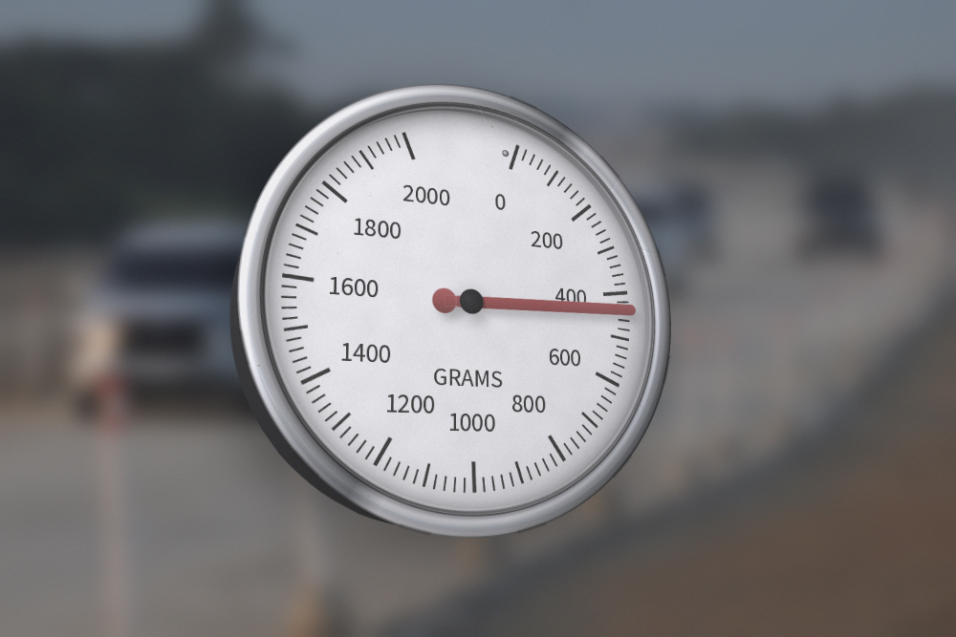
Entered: 440 g
